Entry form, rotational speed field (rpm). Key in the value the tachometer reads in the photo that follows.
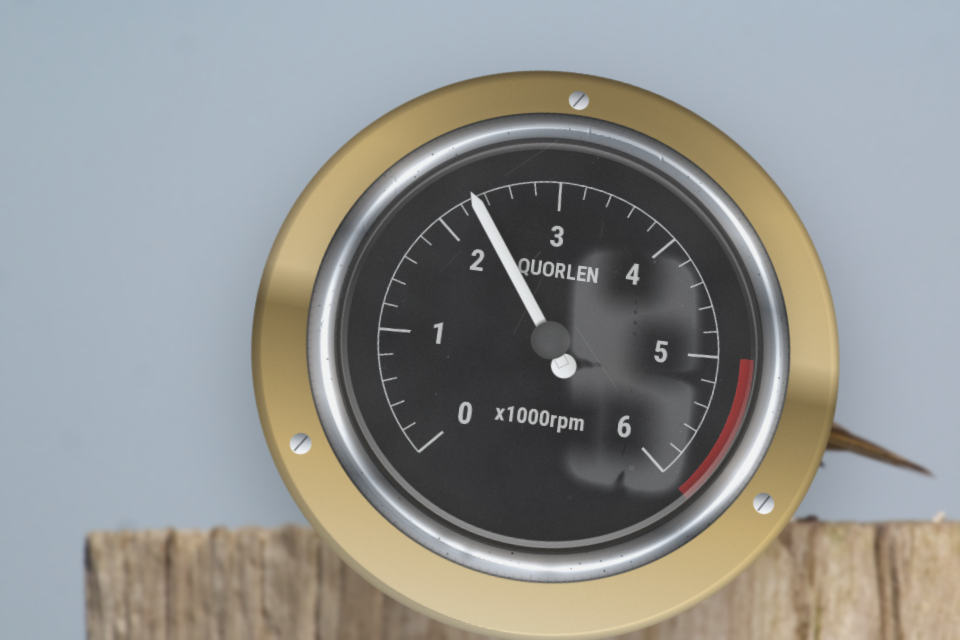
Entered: 2300 rpm
